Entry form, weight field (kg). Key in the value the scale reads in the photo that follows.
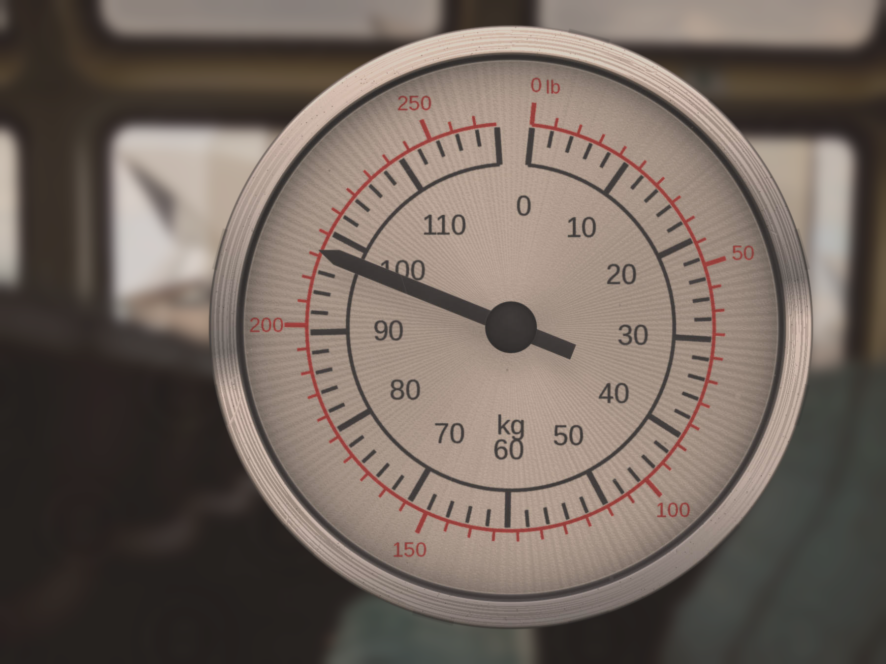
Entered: 98 kg
